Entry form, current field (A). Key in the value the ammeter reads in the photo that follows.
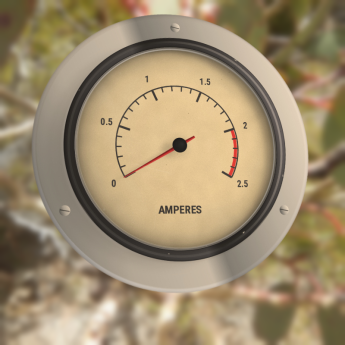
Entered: 0 A
